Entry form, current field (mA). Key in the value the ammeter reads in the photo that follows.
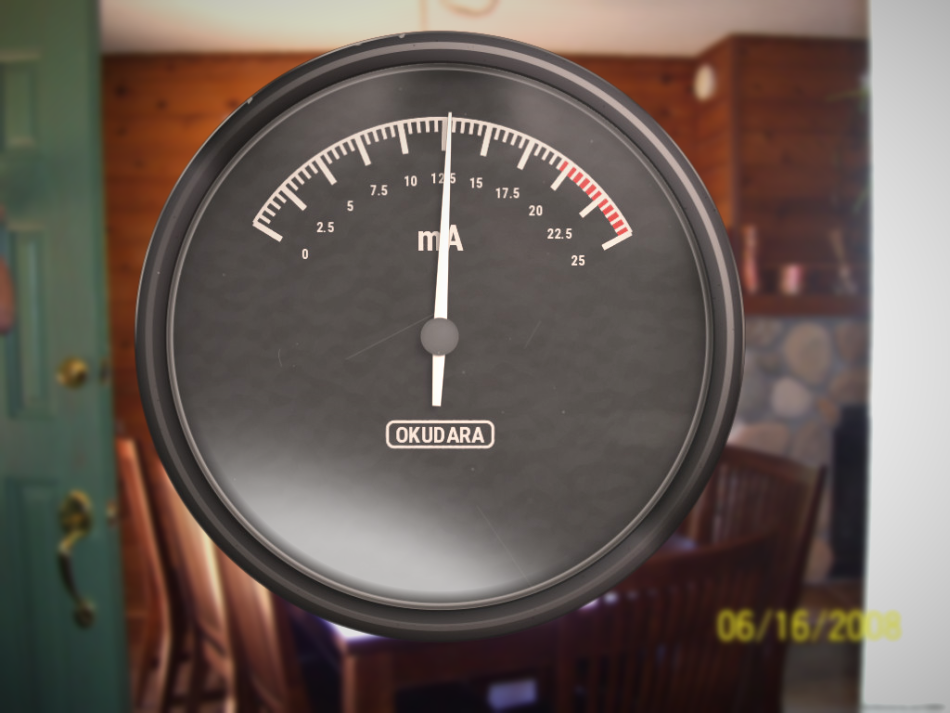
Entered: 12.75 mA
